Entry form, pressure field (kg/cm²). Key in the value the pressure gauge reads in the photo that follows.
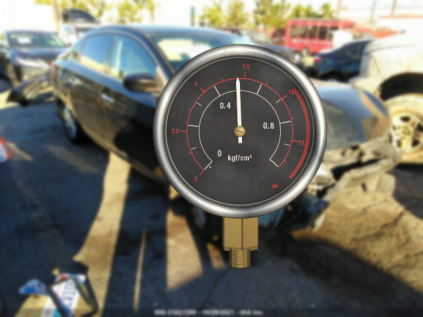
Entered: 0.5 kg/cm²
